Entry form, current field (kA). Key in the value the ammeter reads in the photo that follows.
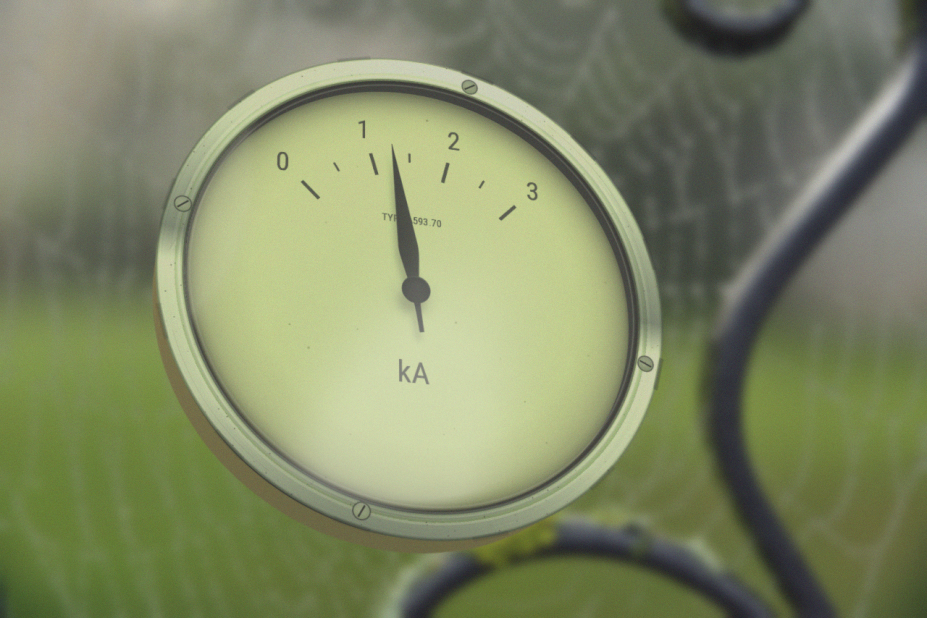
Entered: 1.25 kA
